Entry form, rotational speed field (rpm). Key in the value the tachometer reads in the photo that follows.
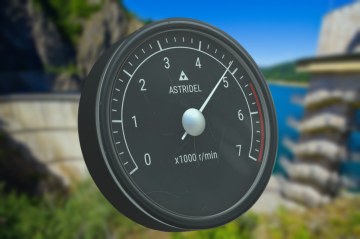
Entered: 4800 rpm
